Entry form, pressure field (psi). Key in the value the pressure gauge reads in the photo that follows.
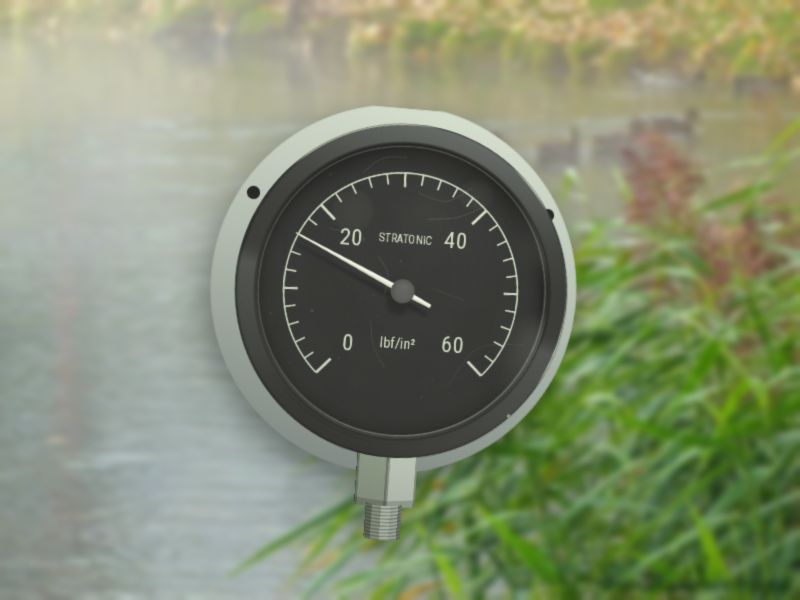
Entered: 16 psi
